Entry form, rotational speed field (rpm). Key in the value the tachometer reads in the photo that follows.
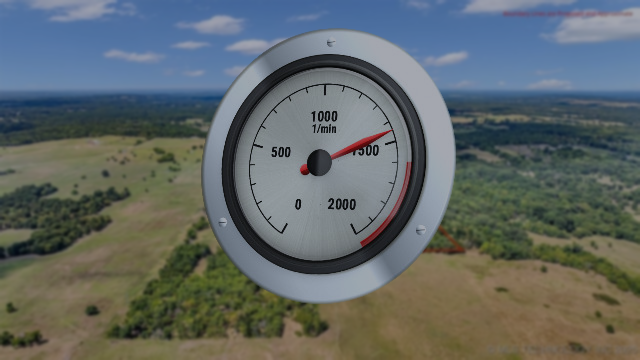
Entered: 1450 rpm
